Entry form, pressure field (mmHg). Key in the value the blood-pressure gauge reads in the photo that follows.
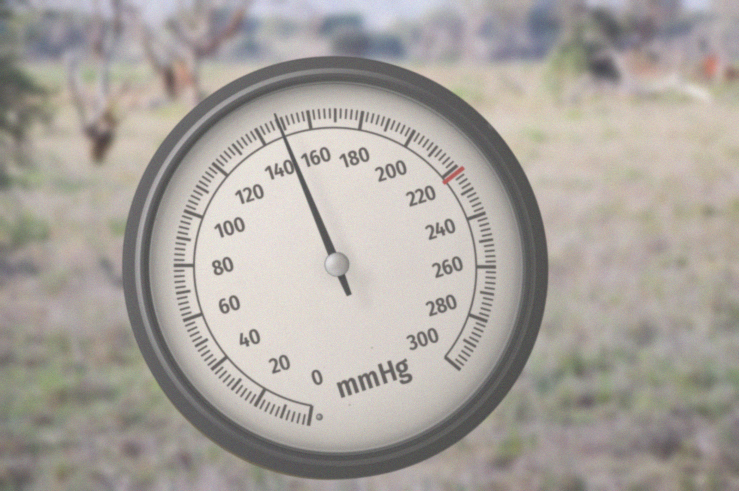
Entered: 148 mmHg
